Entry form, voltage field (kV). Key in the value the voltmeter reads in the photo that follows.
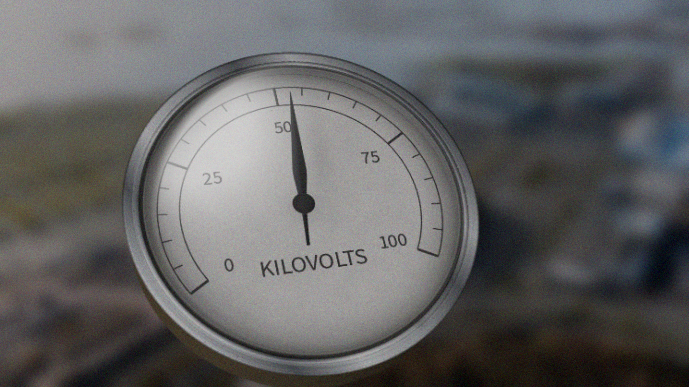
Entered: 52.5 kV
